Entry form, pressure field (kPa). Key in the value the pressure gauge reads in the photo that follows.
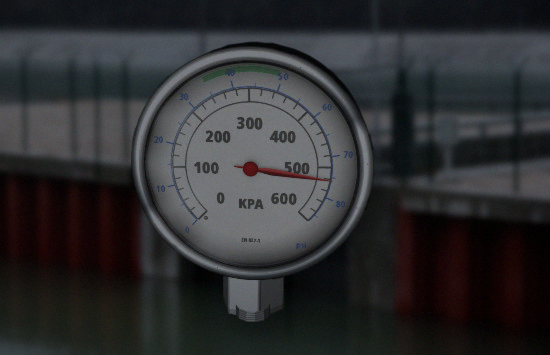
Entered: 520 kPa
